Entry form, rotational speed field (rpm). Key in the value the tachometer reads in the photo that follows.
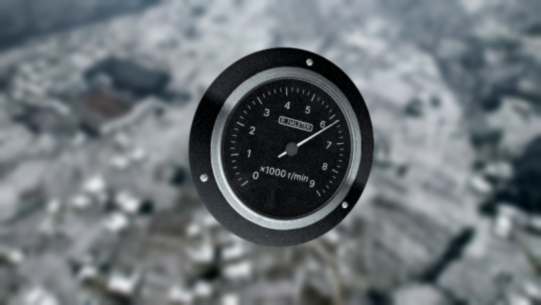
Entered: 6200 rpm
